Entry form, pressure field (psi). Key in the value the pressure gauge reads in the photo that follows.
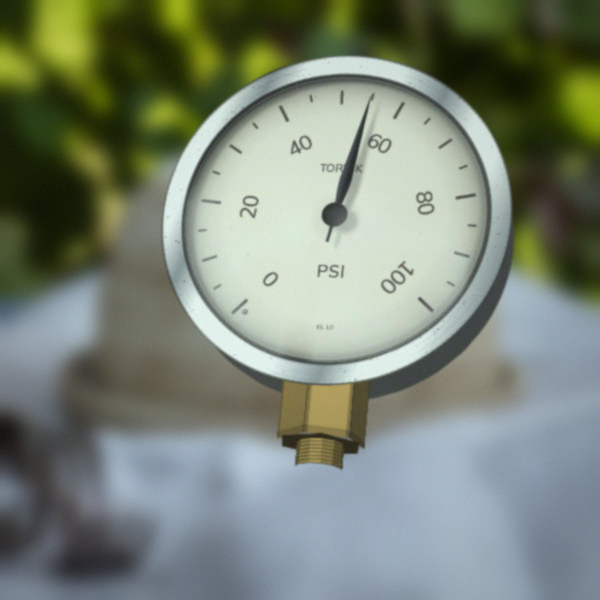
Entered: 55 psi
